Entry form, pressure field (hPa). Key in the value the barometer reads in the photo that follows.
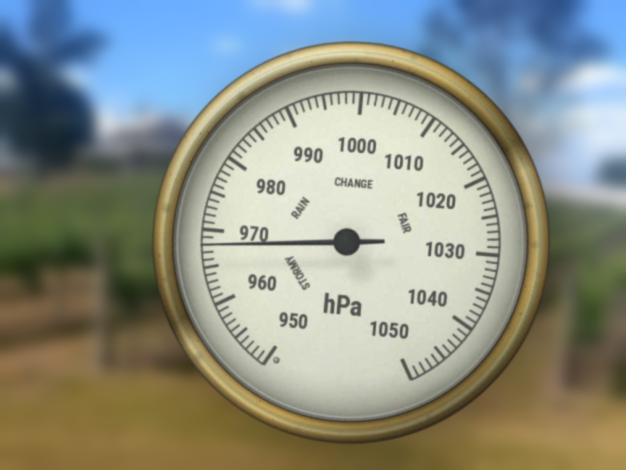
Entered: 968 hPa
